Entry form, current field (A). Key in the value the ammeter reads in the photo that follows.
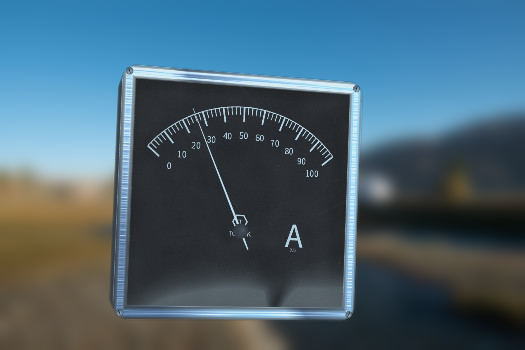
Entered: 26 A
